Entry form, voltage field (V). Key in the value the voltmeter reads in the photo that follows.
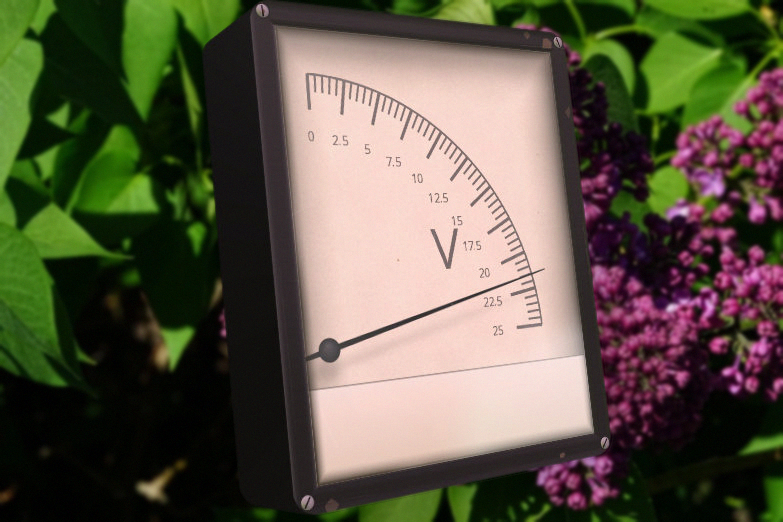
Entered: 21.5 V
